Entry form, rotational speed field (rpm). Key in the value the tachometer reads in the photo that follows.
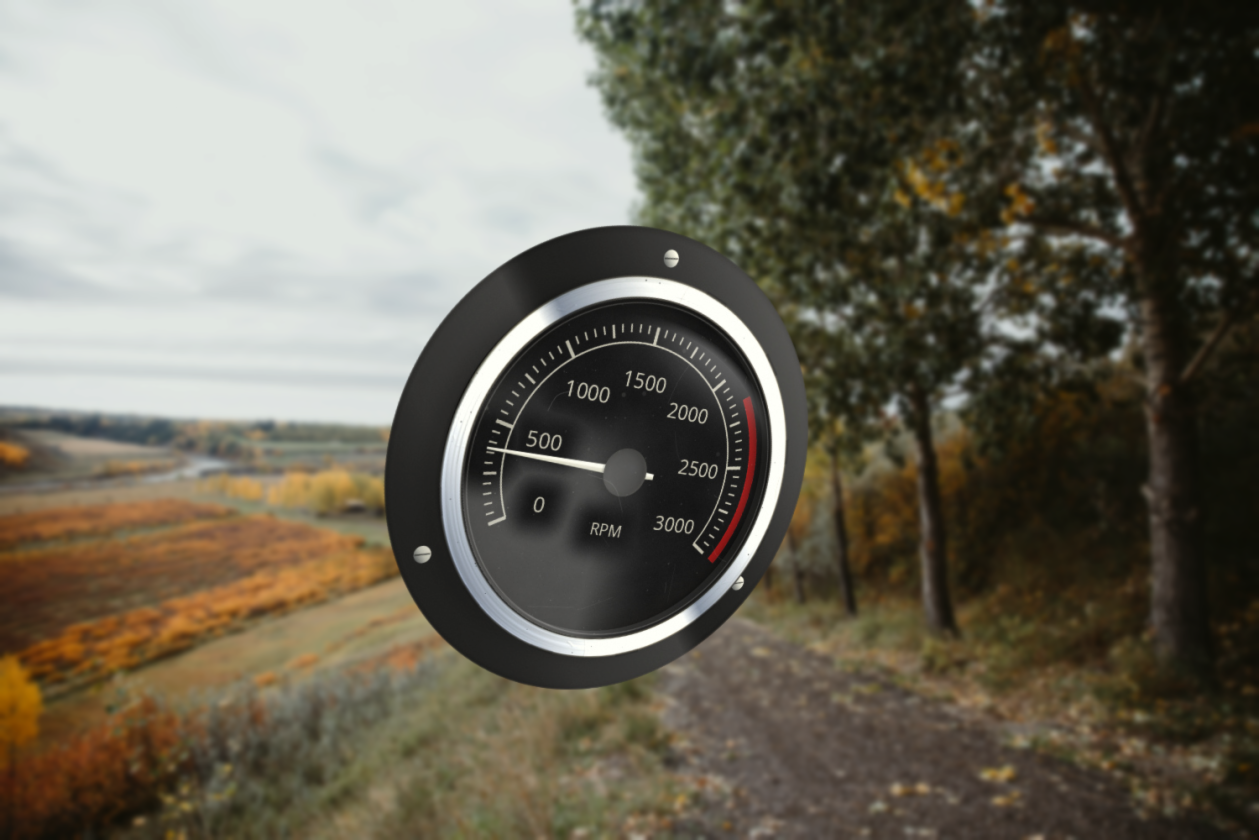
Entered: 375 rpm
